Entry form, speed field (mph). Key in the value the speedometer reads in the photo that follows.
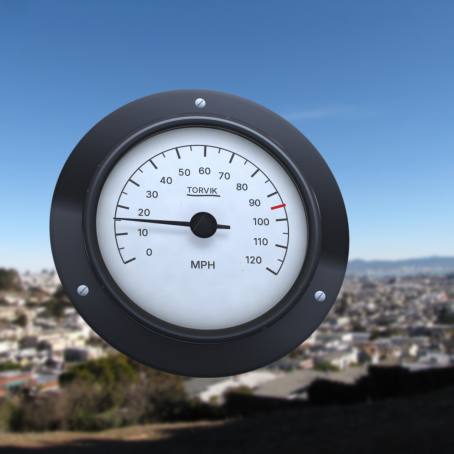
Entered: 15 mph
